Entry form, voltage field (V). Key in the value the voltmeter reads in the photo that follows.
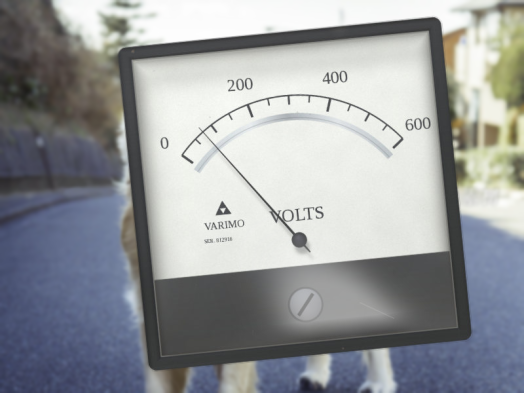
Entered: 75 V
